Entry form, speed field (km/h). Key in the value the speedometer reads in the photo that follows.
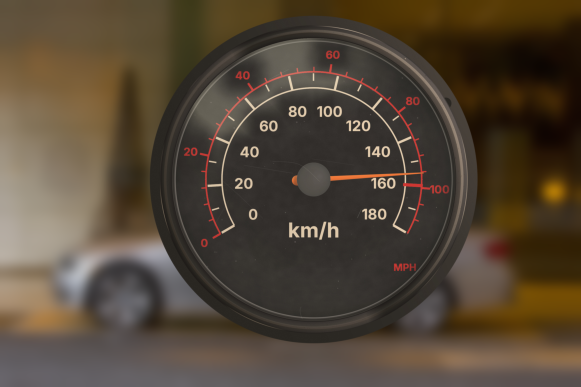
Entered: 155 km/h
